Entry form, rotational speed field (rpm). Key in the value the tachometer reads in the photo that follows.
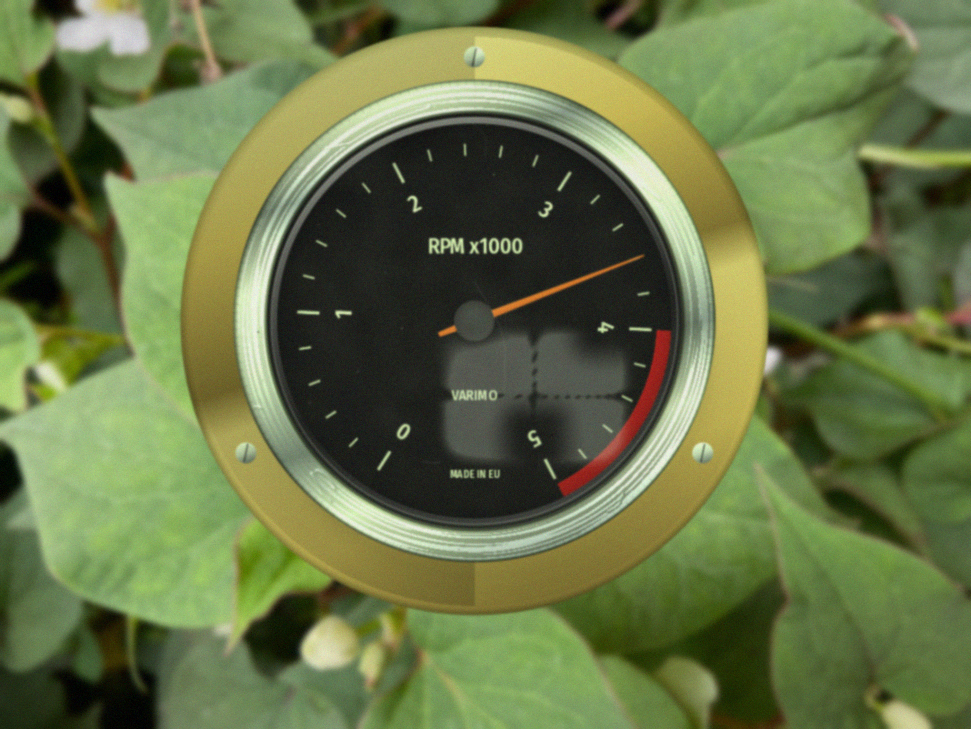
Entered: 3600 rpm
